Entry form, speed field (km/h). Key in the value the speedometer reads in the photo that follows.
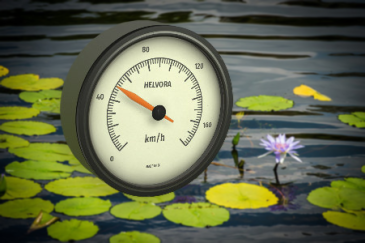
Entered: 50 km/h
